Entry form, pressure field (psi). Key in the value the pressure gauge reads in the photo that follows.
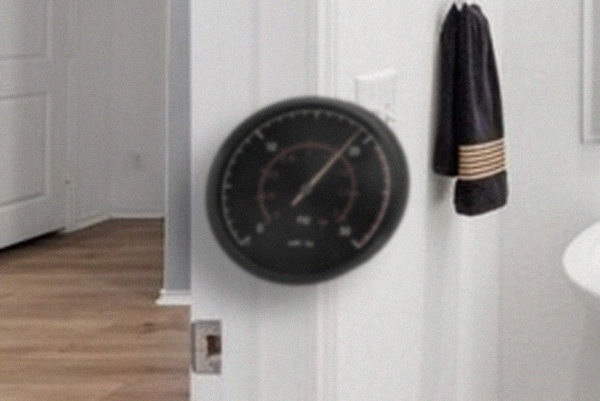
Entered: 19 psi
